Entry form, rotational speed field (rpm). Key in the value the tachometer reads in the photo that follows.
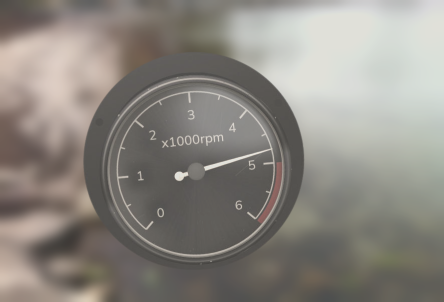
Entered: 4750 rpm
